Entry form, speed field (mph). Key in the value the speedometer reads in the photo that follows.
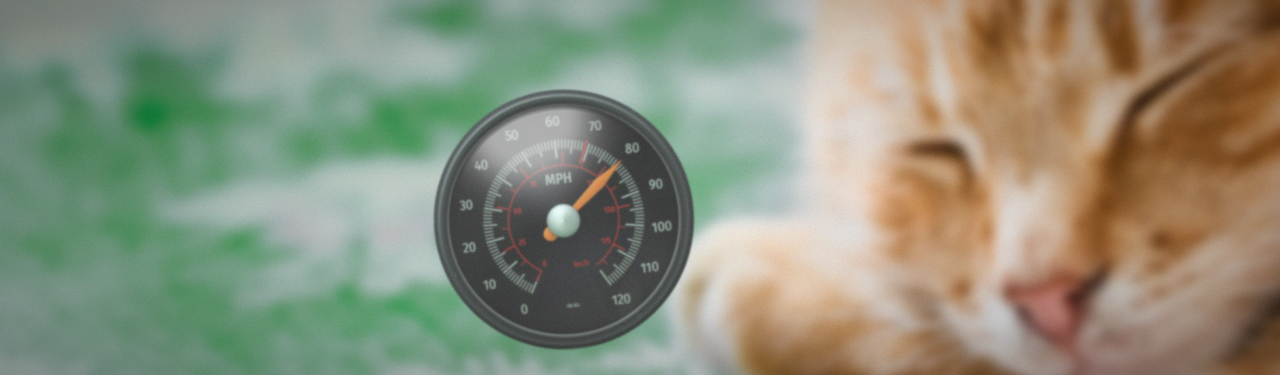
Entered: 80 mph
